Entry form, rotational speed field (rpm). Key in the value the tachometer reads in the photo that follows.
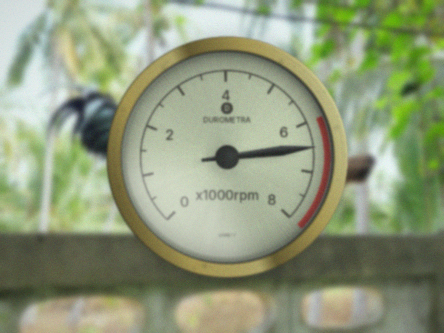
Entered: 6500 rpm
